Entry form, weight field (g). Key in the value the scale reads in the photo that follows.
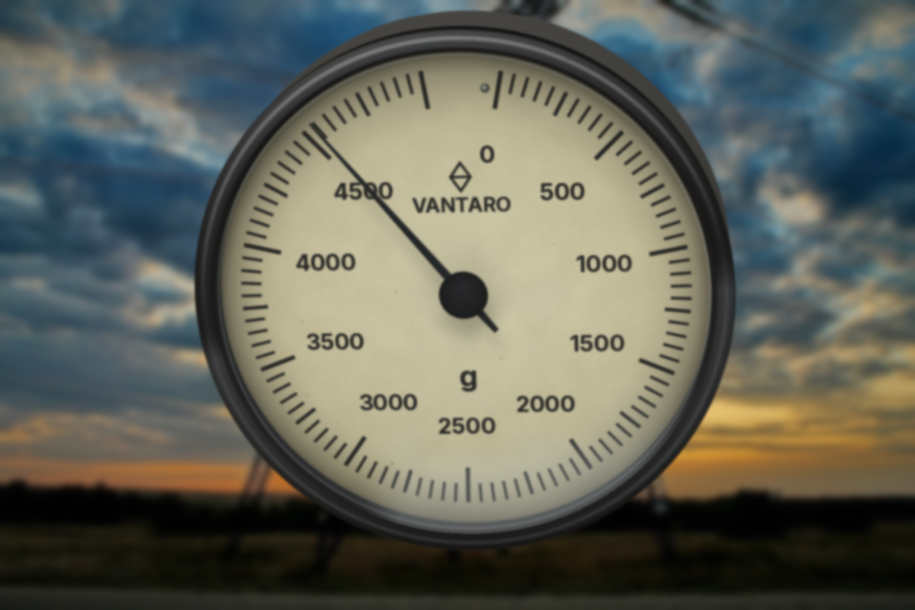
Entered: 4550 g
